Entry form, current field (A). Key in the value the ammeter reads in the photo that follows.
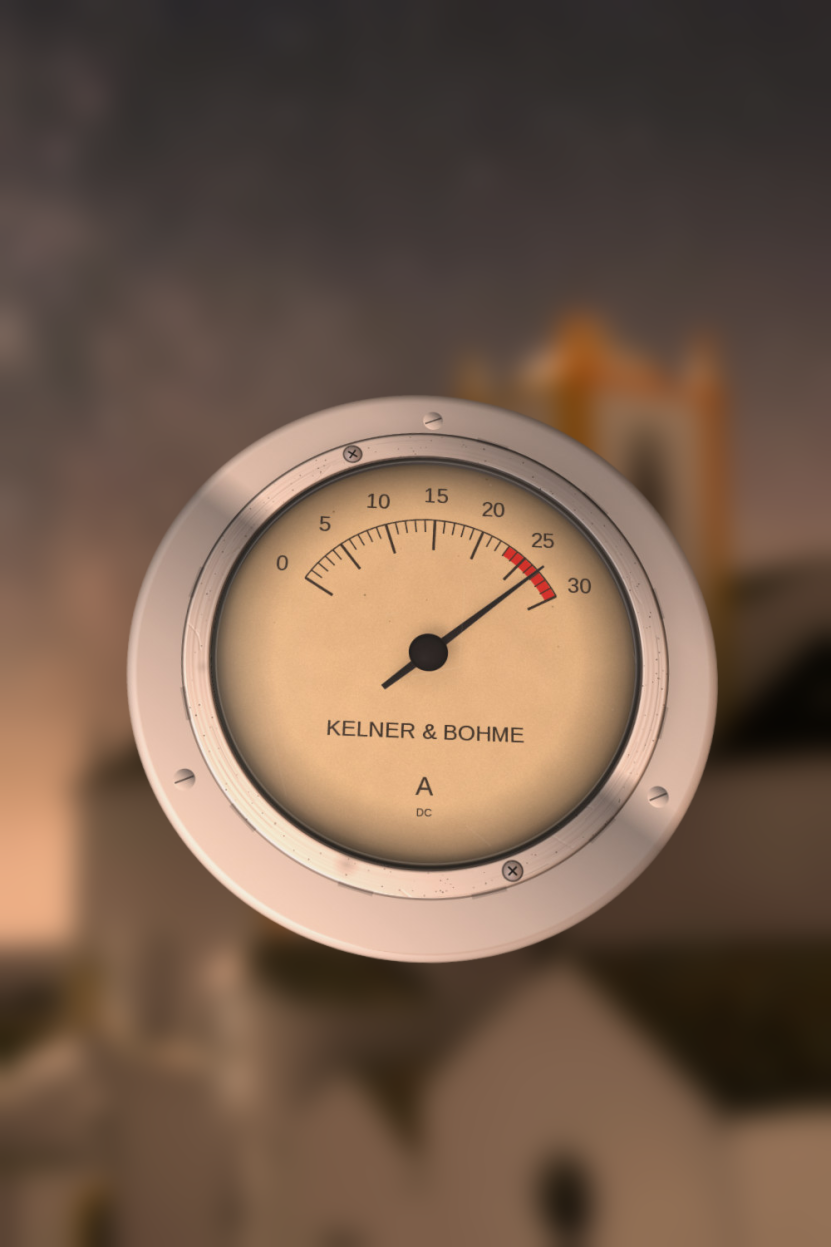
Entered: 27 A
